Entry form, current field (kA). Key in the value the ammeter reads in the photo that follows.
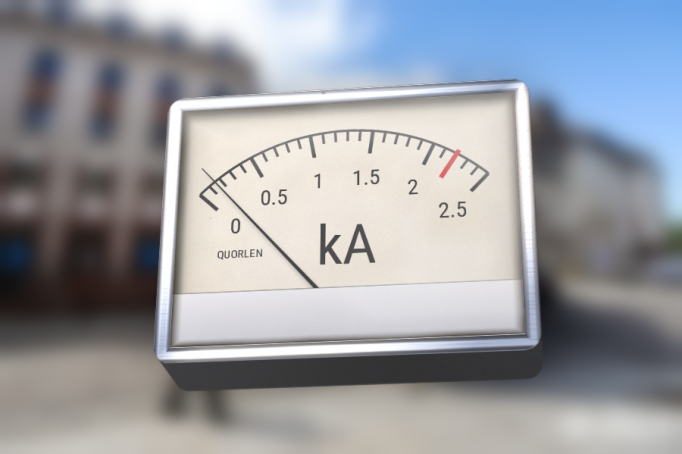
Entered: 0.15 kA
